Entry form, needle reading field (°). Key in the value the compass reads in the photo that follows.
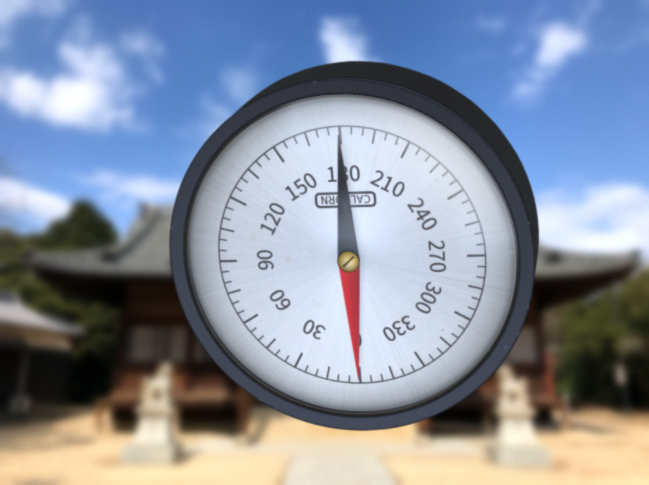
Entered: 0 °
